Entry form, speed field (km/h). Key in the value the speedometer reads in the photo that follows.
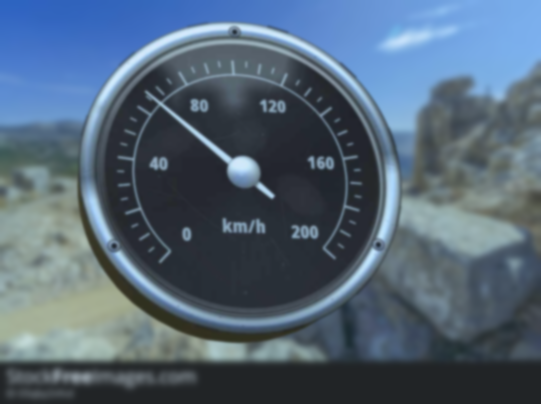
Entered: 65 km/h
